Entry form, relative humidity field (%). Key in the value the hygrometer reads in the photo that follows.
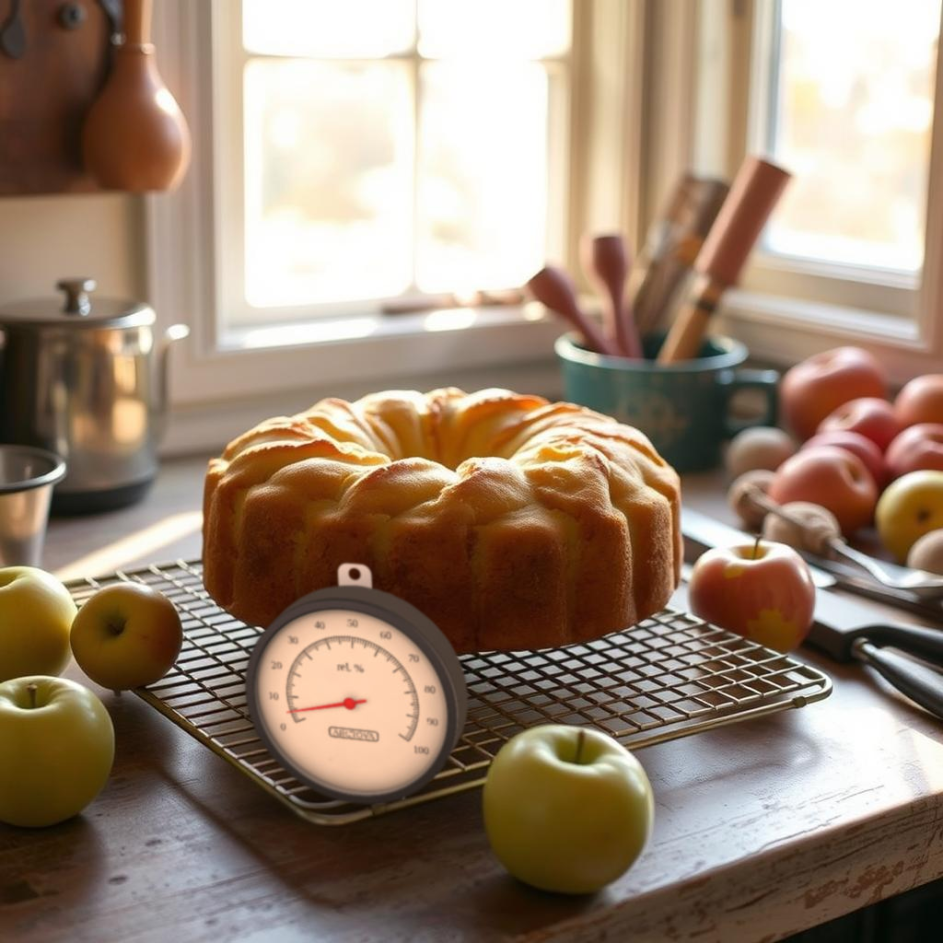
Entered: 5 %
